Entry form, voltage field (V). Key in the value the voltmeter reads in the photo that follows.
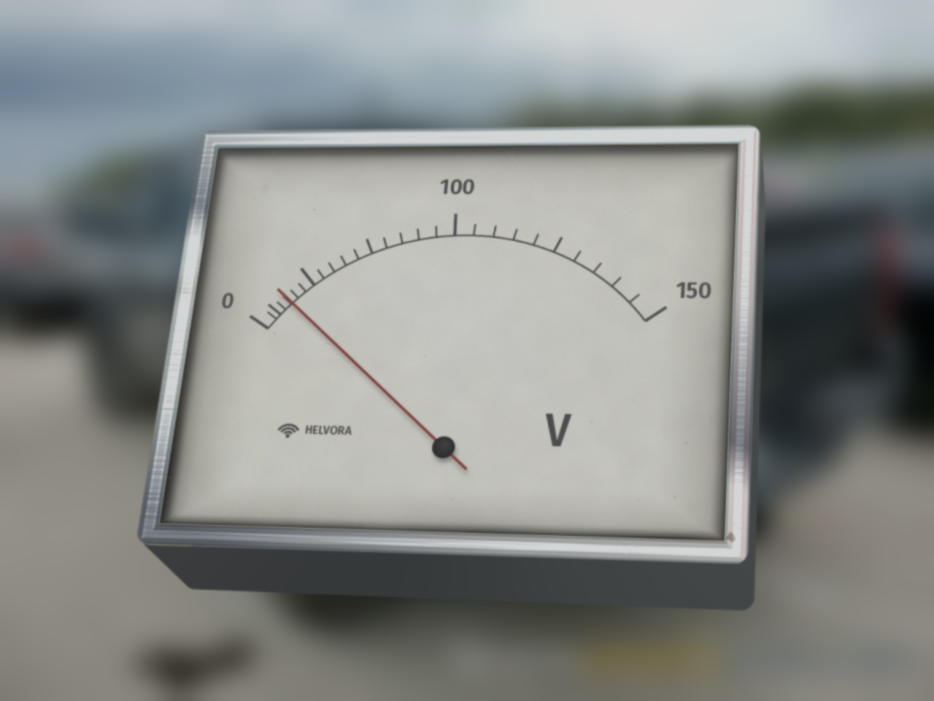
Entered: 35 V
